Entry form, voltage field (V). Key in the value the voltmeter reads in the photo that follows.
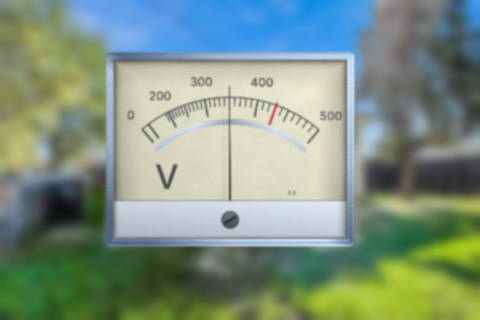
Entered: 350 V
